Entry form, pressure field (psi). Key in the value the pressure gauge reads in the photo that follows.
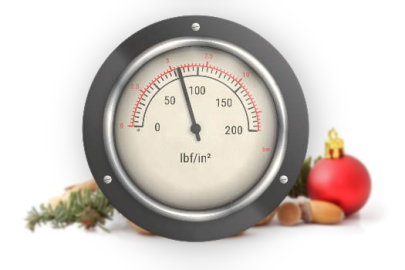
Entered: 80 psi
